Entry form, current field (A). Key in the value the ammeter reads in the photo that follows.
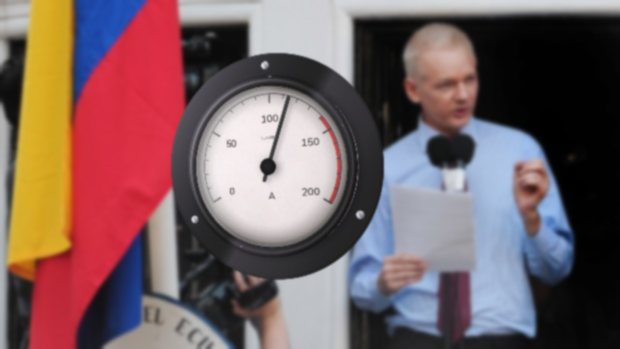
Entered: 115 A
